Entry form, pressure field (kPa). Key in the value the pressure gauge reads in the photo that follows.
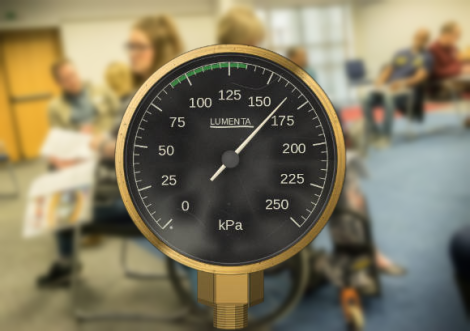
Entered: 165 kPa
